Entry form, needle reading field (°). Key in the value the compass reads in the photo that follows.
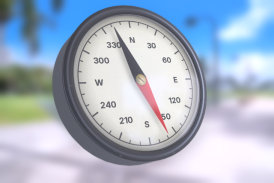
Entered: 160 °
